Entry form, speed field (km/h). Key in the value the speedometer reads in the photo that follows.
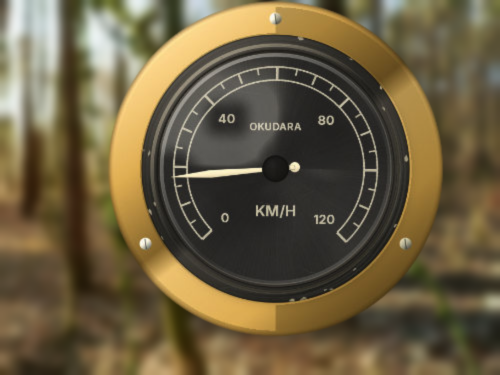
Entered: 17.5 km/h
